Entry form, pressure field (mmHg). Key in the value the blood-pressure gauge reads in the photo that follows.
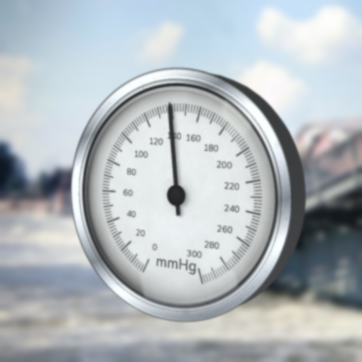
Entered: 140 mmHg
